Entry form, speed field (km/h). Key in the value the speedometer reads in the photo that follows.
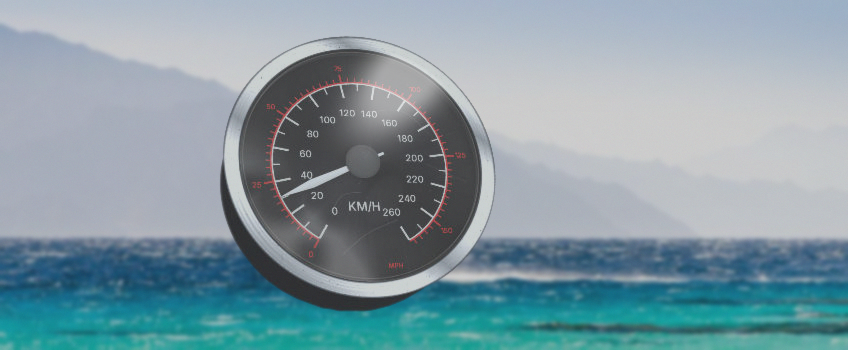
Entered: 30 km/h
